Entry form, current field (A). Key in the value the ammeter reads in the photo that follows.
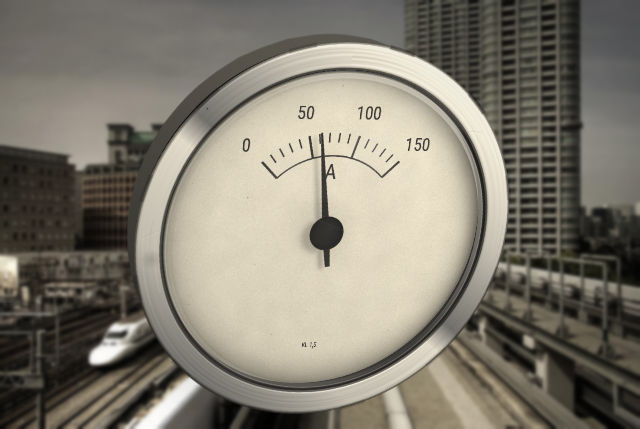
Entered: 60 A
